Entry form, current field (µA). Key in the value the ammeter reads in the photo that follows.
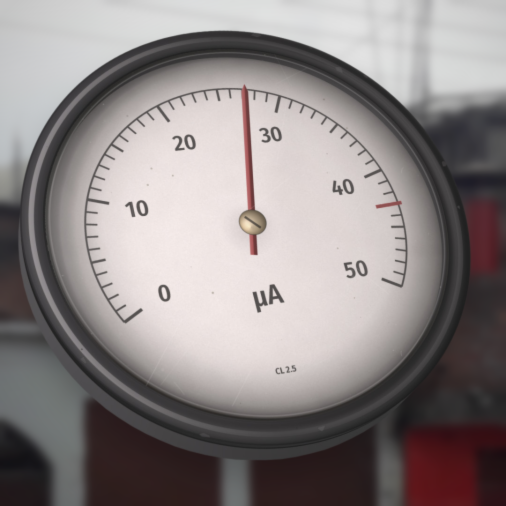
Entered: 27 µA
